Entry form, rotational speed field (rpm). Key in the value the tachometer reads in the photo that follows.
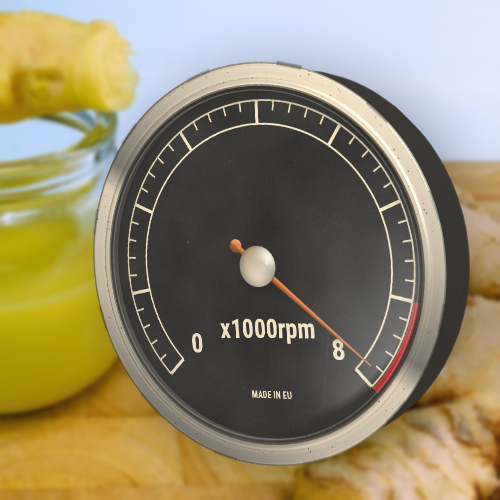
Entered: 7800 rpm
